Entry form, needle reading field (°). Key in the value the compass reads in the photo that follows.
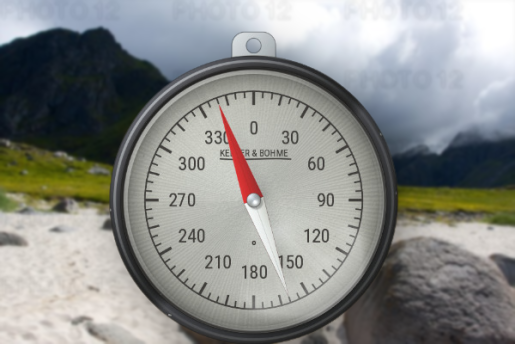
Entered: 340 °
